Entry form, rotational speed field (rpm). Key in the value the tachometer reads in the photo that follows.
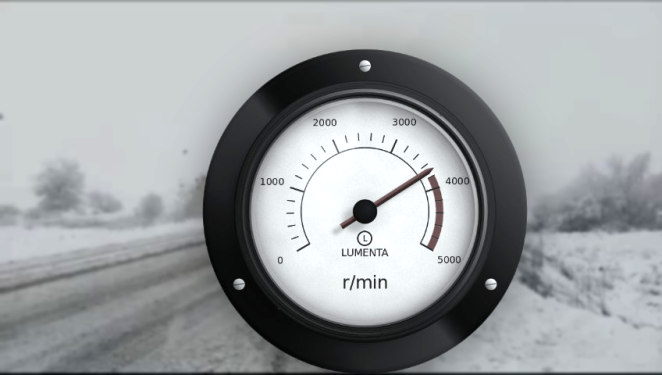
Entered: 3700 rpm
